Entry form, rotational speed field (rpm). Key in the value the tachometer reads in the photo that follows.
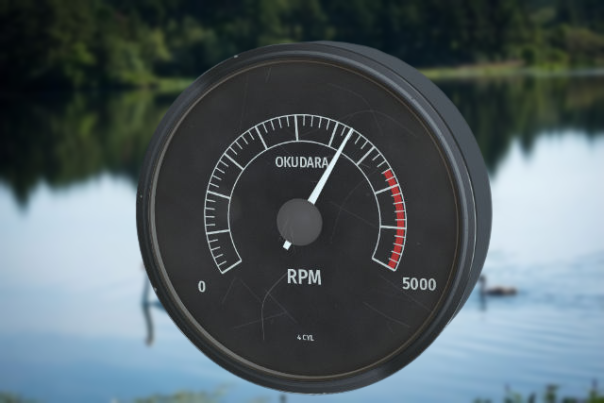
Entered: 3200 rpm
